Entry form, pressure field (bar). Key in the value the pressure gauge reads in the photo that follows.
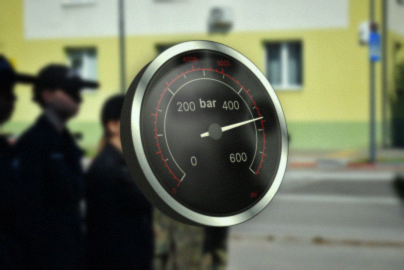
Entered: 475 bar
